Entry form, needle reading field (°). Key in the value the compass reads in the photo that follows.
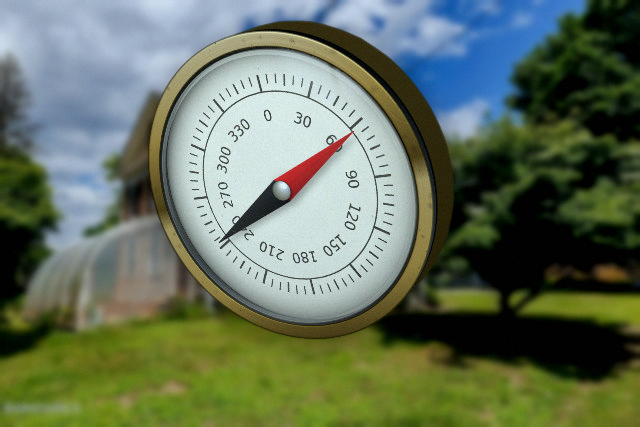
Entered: 62.5 °
